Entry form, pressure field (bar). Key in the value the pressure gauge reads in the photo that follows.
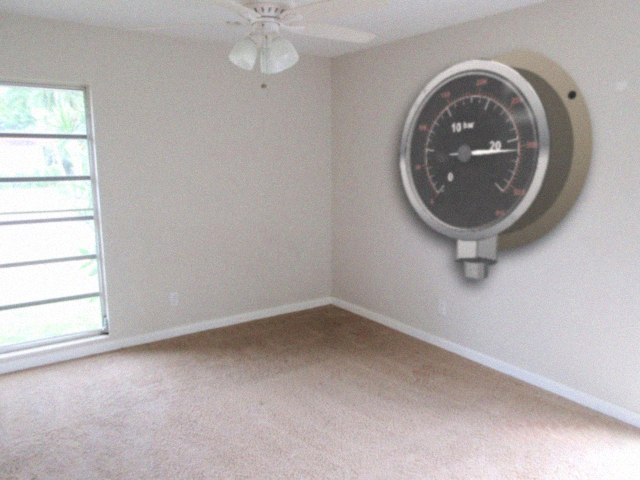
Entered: 21 bar
